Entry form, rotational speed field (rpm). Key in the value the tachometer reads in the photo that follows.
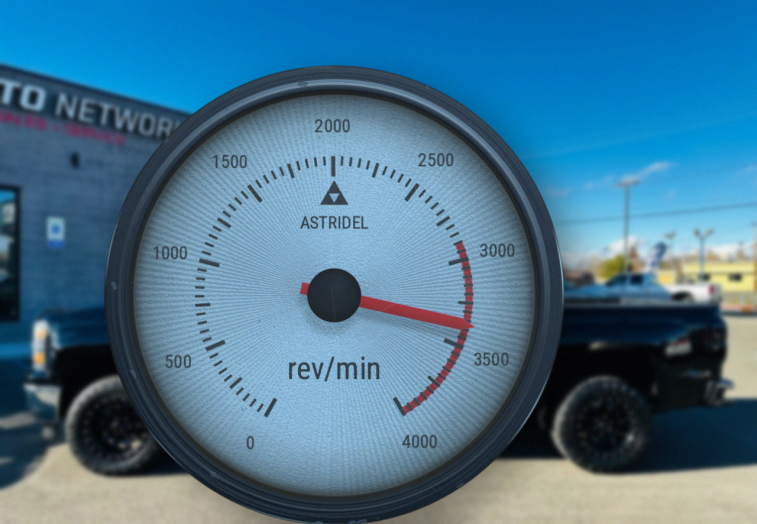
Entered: 3375 rpm
